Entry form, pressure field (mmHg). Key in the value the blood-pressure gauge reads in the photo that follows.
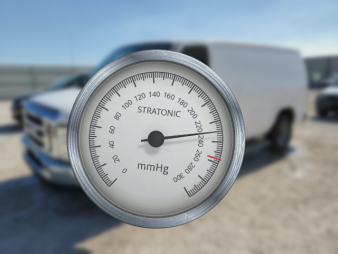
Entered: 230 mmHg
